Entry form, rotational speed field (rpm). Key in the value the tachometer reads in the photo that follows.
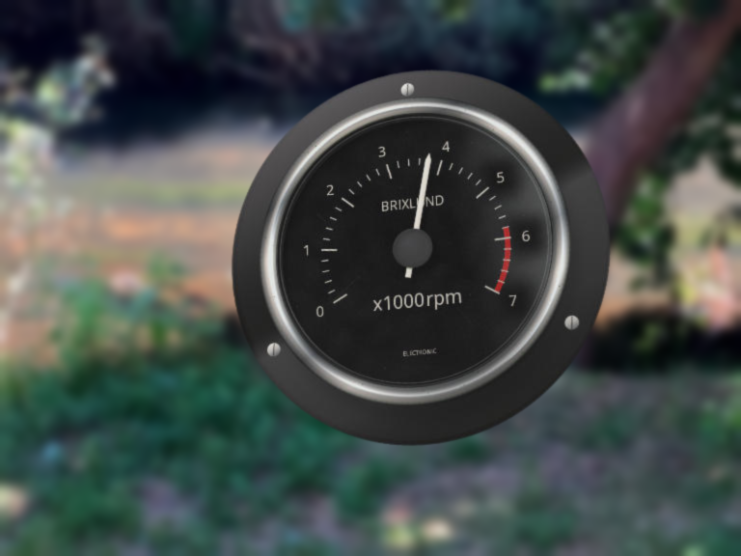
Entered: 3800 rpm
